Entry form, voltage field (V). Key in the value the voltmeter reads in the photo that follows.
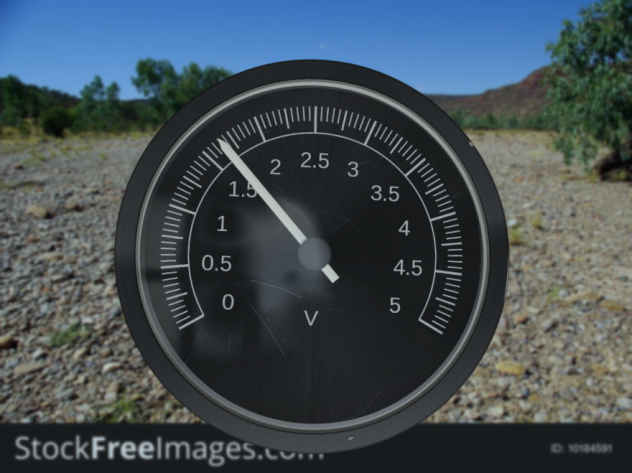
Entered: 1.65 V
